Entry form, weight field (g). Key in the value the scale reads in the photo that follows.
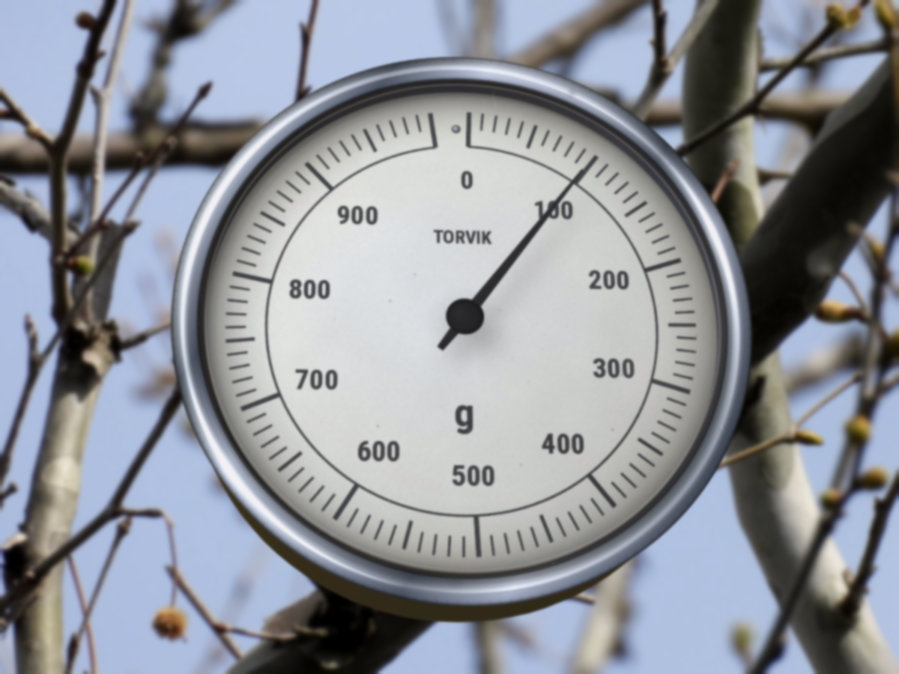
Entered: 100 g
